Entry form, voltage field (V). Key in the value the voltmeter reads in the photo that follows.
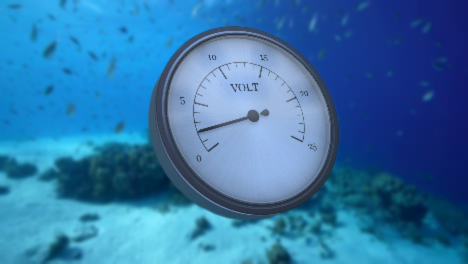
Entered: 2 V
